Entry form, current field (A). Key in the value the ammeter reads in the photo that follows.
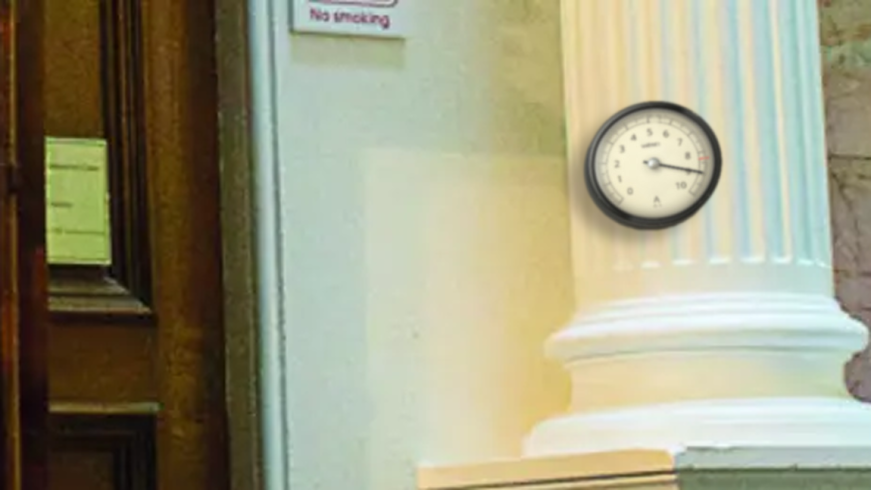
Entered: 9 A
